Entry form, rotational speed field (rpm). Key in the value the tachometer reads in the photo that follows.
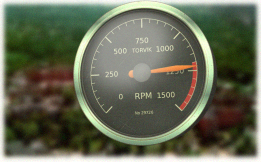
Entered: 1225 rpm
